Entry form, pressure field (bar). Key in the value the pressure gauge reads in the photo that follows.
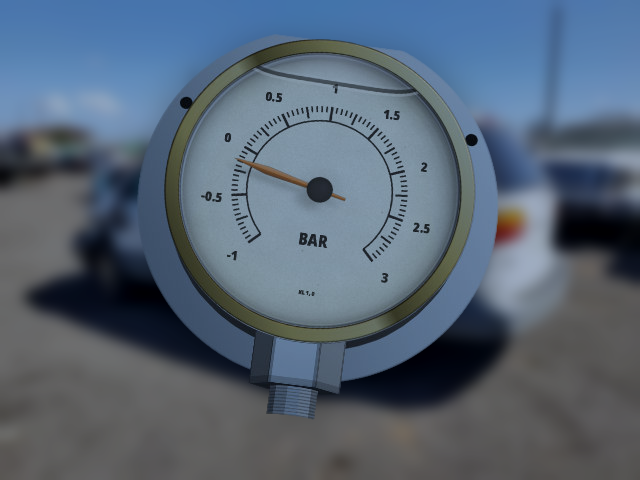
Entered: -0.15 bar
